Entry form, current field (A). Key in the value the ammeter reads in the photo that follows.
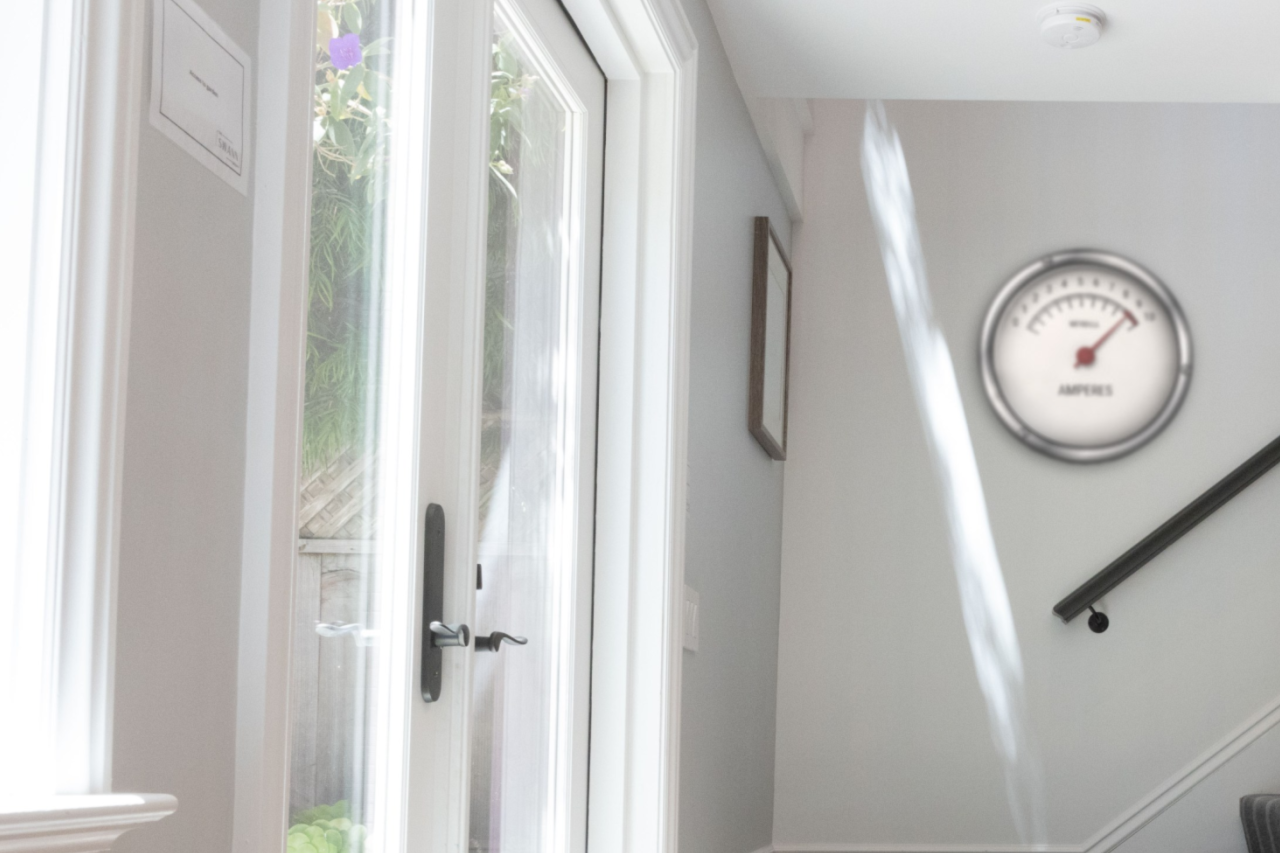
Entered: 9 A
